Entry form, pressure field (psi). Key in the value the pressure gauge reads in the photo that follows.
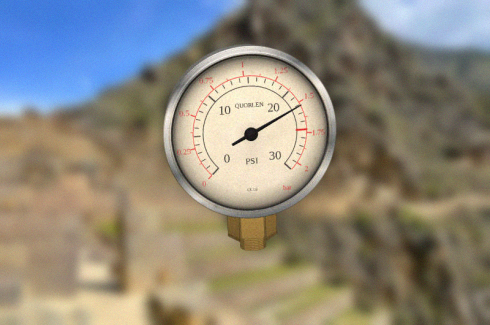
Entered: 22 psi
